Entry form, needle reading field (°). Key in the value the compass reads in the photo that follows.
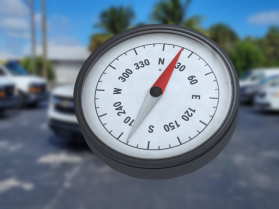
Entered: 20 °
